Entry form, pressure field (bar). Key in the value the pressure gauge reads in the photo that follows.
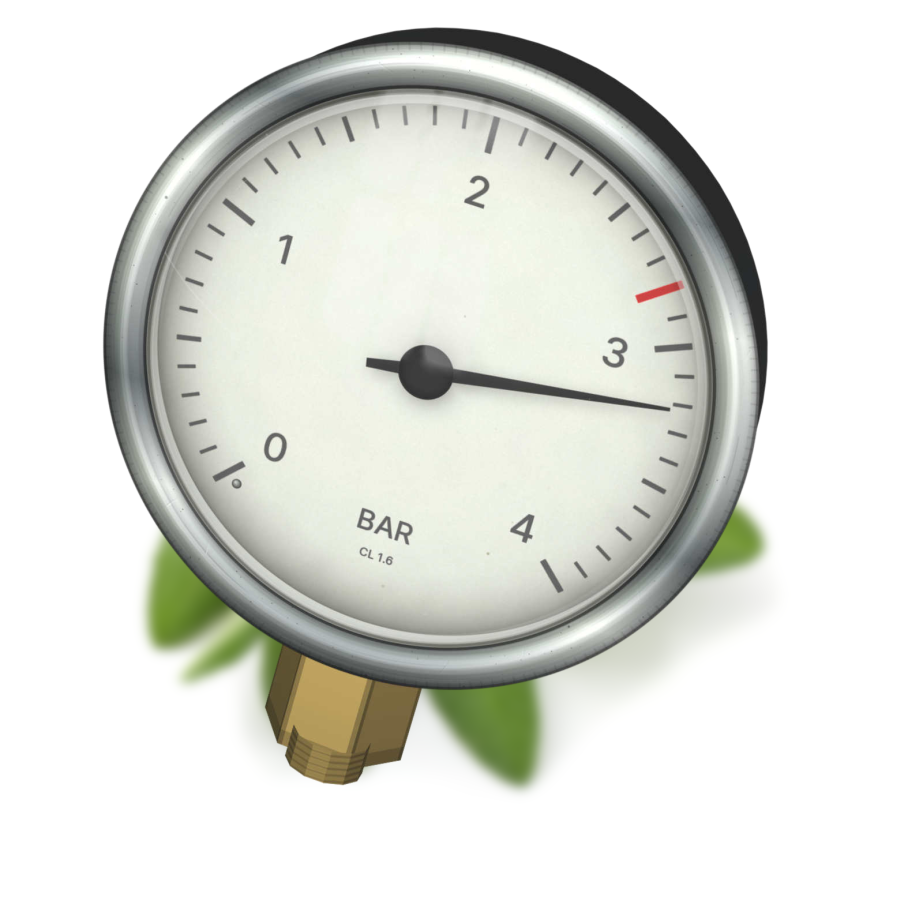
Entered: 3.2 bar
